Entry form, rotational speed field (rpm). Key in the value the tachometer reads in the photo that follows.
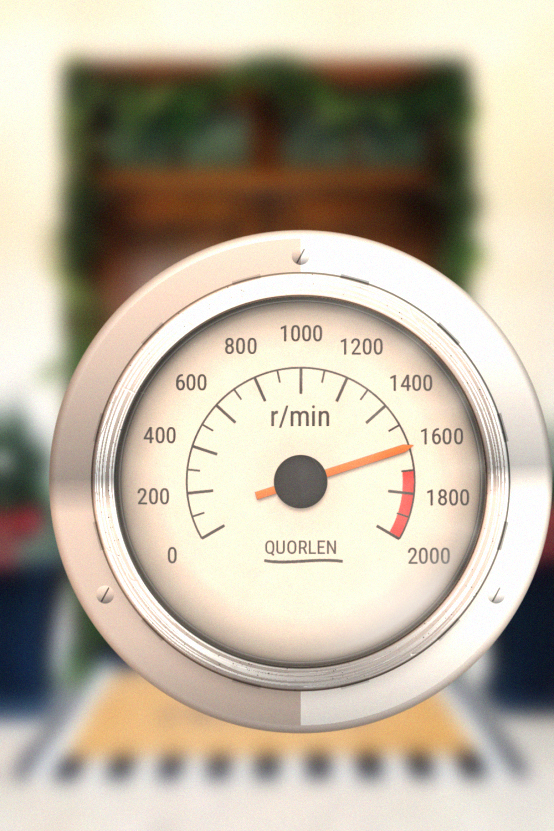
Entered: 1600 rpm
